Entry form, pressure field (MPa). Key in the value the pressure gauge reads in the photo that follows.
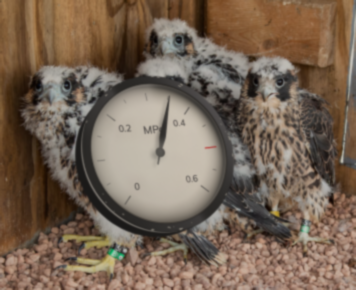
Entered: 0.35 MPa
